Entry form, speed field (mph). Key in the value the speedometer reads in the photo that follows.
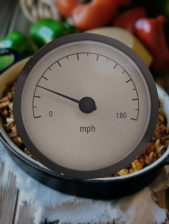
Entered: 30 mph
